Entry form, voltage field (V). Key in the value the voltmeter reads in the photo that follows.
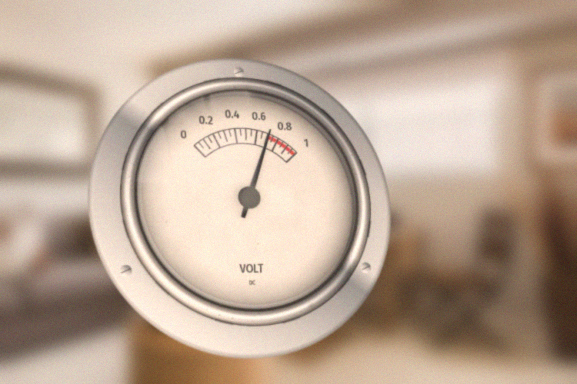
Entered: 0.7 V
